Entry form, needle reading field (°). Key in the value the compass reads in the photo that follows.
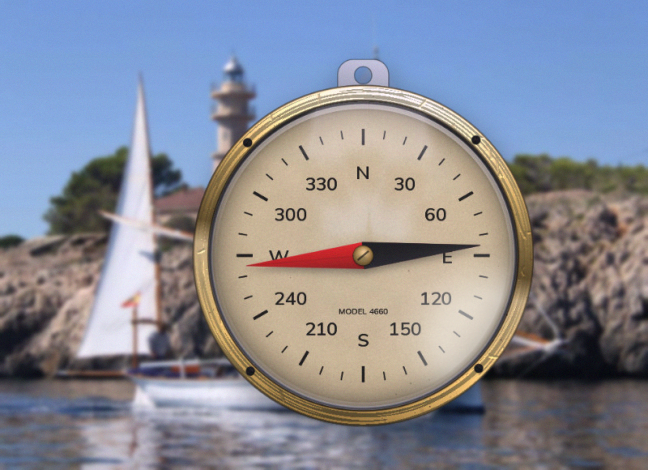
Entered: 265 °
